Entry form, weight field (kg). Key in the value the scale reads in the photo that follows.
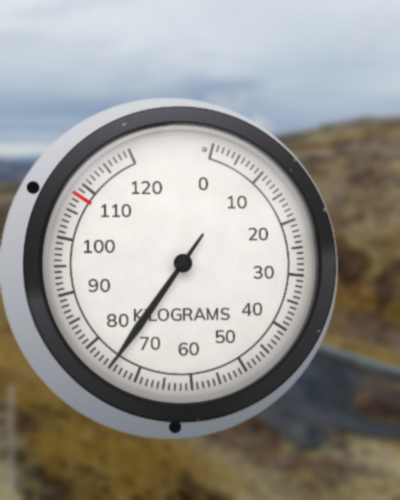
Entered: 75 kg
